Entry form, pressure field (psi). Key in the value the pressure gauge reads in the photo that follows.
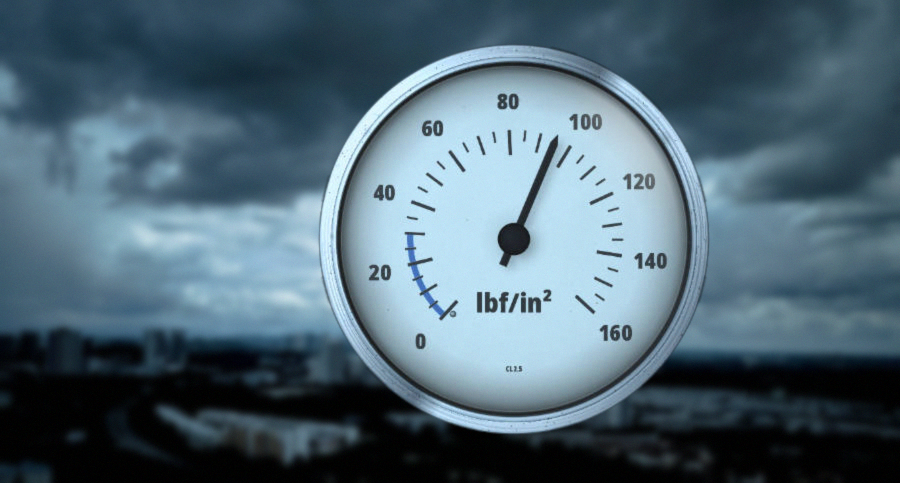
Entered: 95 psi
